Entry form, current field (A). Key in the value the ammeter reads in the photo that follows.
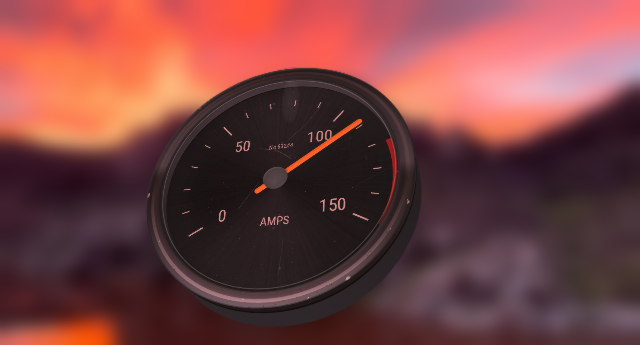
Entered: 110 A
